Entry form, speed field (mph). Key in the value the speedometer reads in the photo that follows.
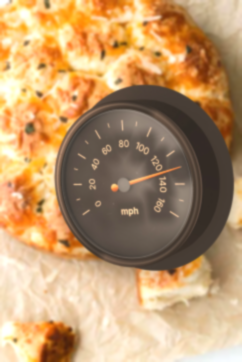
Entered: 130 mph
